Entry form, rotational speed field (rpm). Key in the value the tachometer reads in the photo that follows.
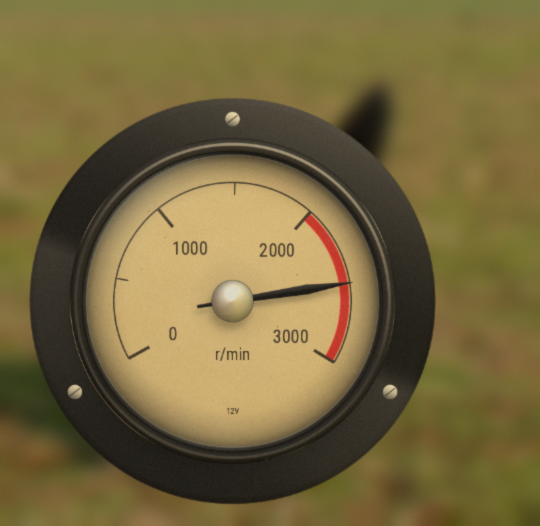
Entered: 2500 rpm
